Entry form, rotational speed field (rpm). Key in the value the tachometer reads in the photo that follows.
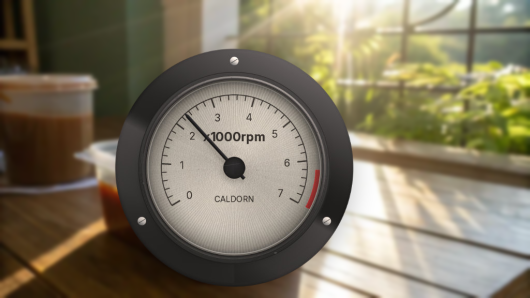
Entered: 2300 rpm
